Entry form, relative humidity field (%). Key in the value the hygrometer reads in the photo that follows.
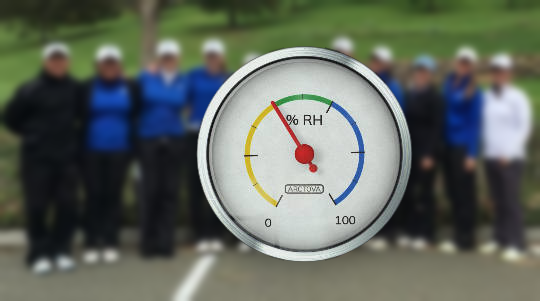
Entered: 40 %
